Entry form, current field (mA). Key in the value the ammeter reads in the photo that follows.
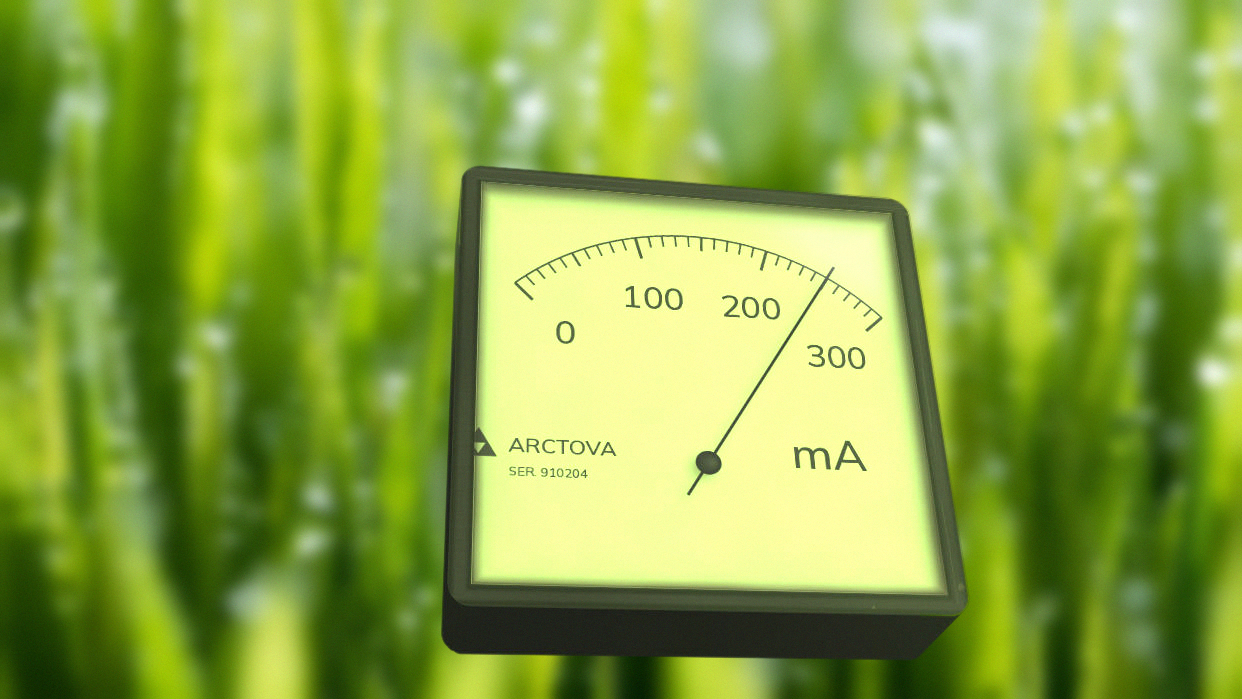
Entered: 250 mA
